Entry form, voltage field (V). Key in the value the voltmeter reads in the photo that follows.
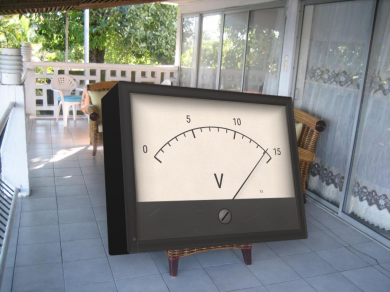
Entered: 14 V
